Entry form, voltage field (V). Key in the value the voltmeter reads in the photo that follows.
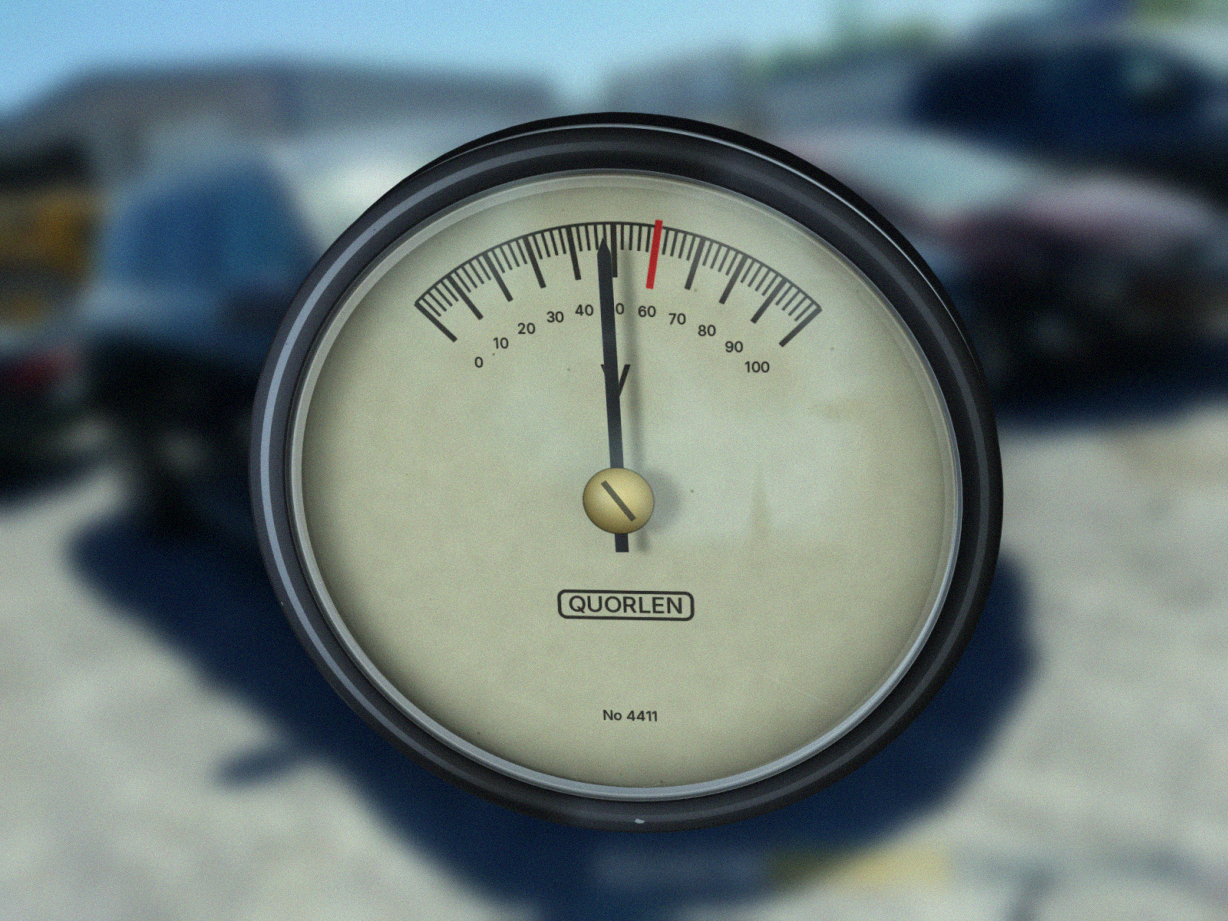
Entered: 48 V
